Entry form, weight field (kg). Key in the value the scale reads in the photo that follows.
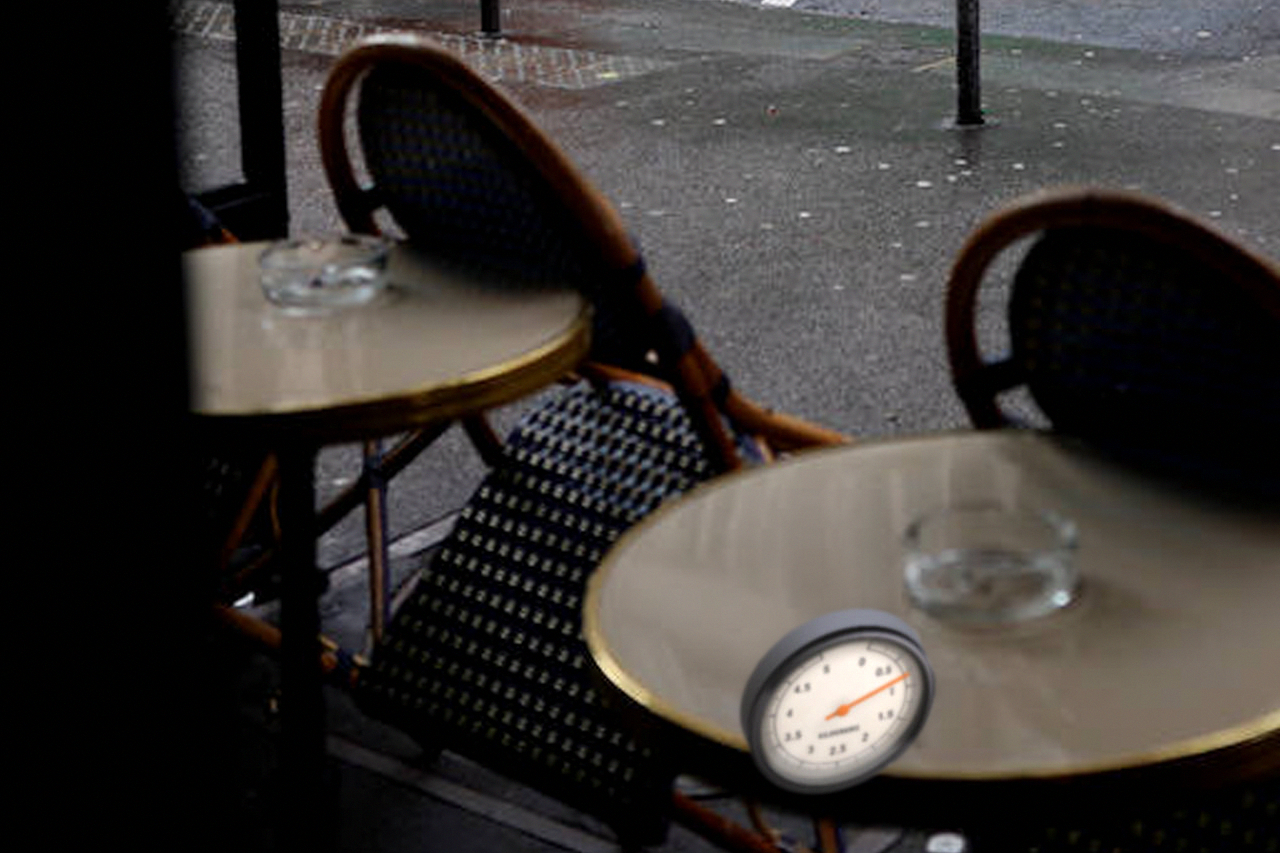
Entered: 0.75 kg
